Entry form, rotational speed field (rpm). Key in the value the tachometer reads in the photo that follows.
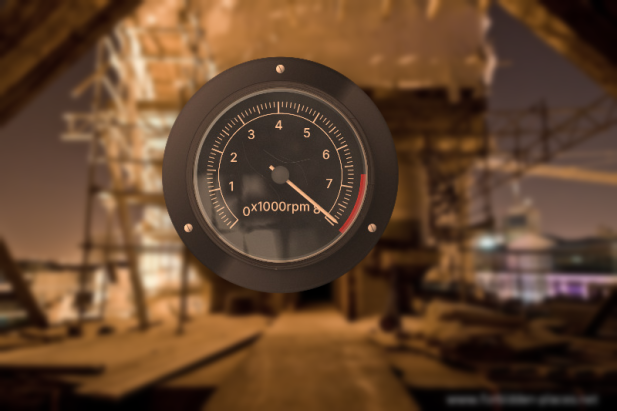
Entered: 7900 rpm
